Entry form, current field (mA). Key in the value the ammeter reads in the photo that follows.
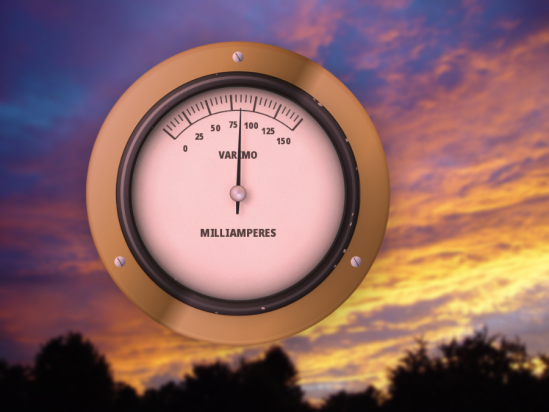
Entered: 85 mA
